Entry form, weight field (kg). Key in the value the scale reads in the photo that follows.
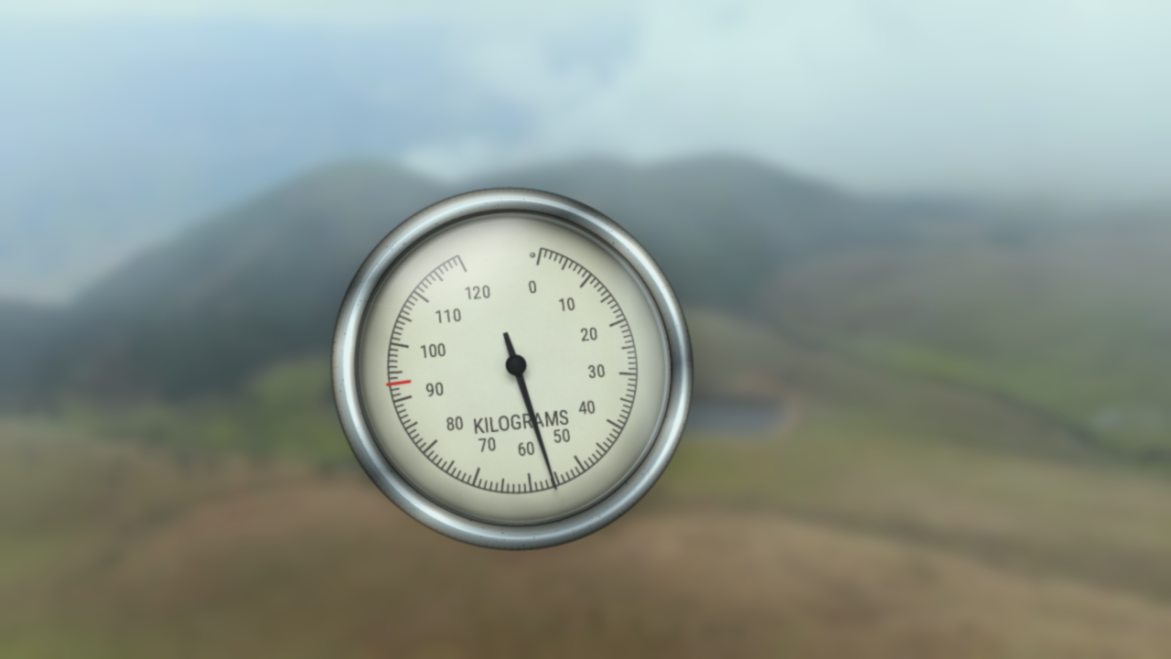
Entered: 56 kg
